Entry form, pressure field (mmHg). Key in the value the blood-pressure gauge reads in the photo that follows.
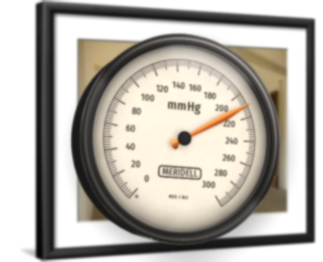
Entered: 210 mmHg
